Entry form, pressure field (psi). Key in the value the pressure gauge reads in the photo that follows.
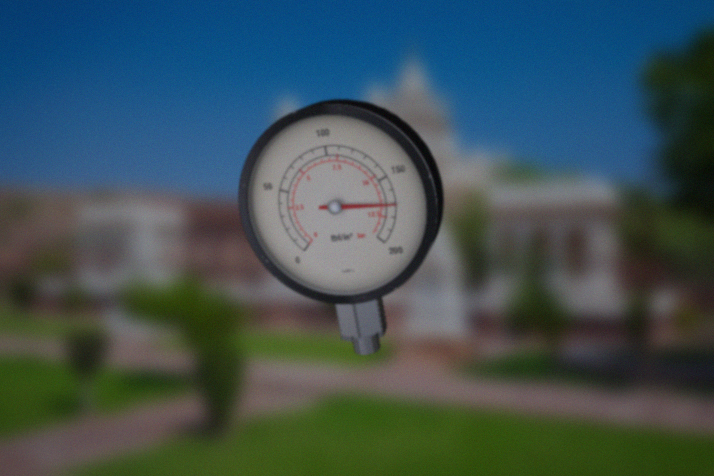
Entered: 170 psi
